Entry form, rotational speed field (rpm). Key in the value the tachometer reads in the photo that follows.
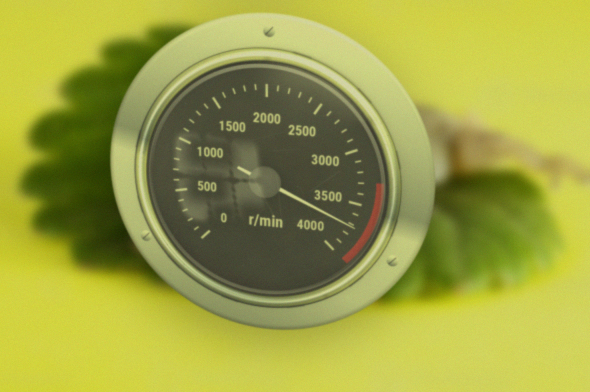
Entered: 3700 rpm
